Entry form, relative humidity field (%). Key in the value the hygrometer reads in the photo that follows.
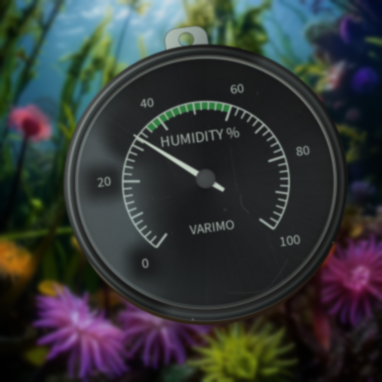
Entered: 32 %
